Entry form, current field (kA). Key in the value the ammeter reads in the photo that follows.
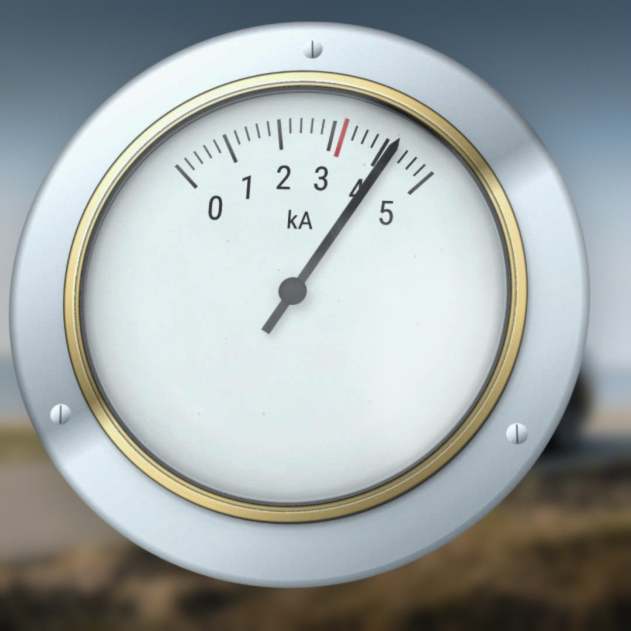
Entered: 4.2 kA
